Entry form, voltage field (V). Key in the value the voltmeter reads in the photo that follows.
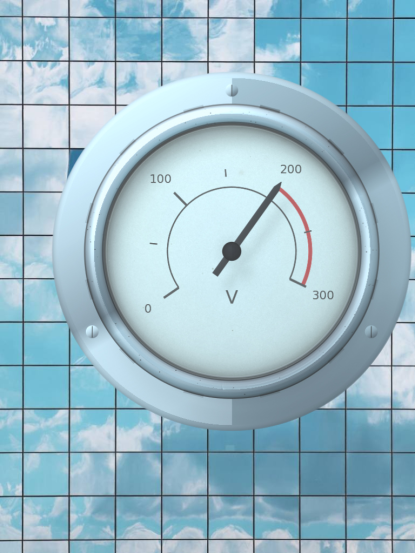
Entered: 200 V
